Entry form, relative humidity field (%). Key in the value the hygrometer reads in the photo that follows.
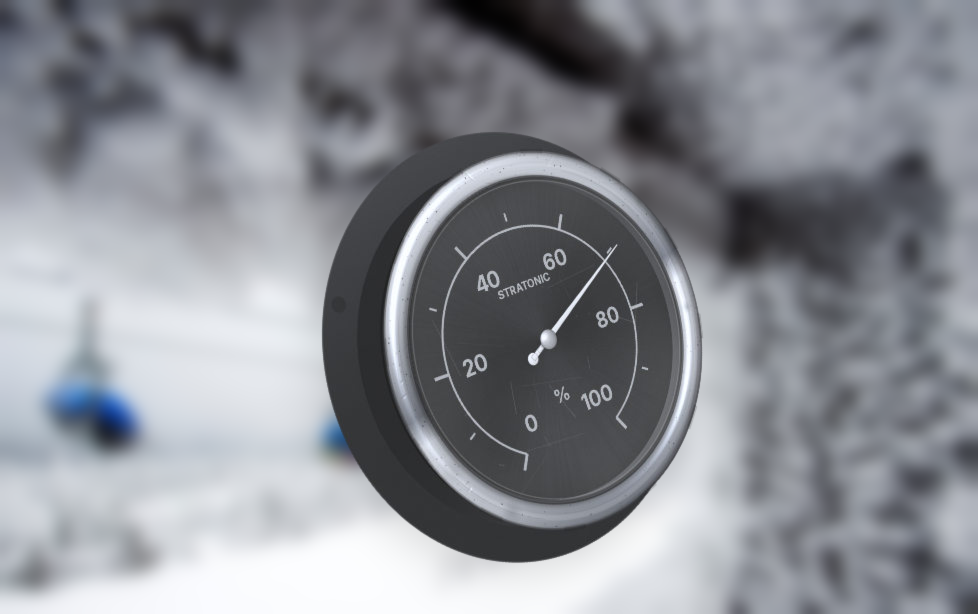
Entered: 70 %
